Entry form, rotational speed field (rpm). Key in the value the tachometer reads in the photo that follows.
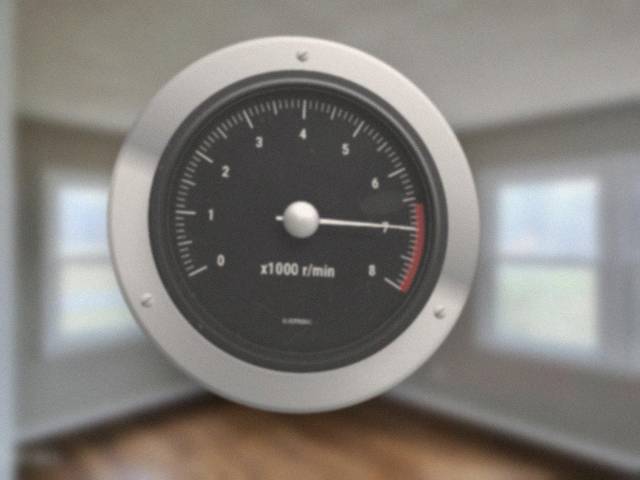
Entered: 7000 rpm
